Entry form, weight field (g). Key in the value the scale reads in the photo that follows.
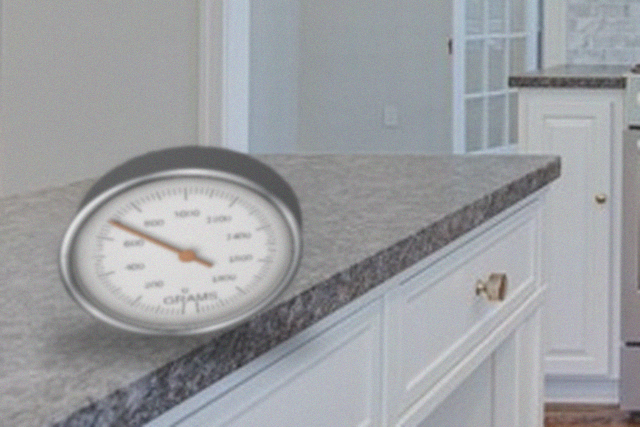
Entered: 700 g
